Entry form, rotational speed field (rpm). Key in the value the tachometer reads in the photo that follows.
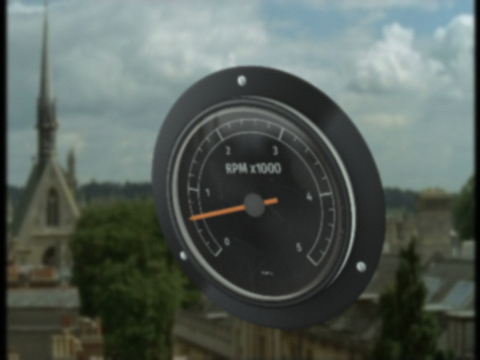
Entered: 600 rpm
